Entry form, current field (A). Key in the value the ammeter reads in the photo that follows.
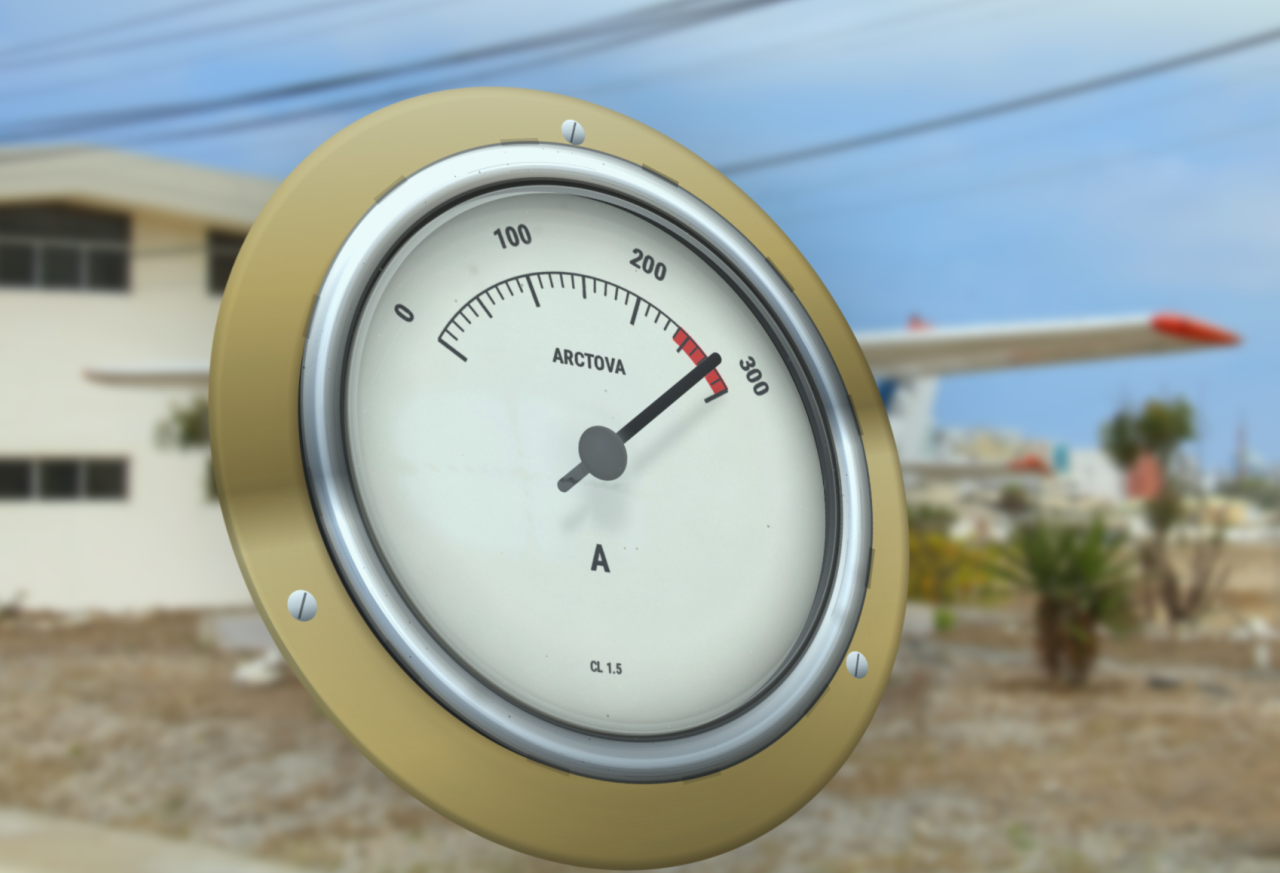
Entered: 275 A
